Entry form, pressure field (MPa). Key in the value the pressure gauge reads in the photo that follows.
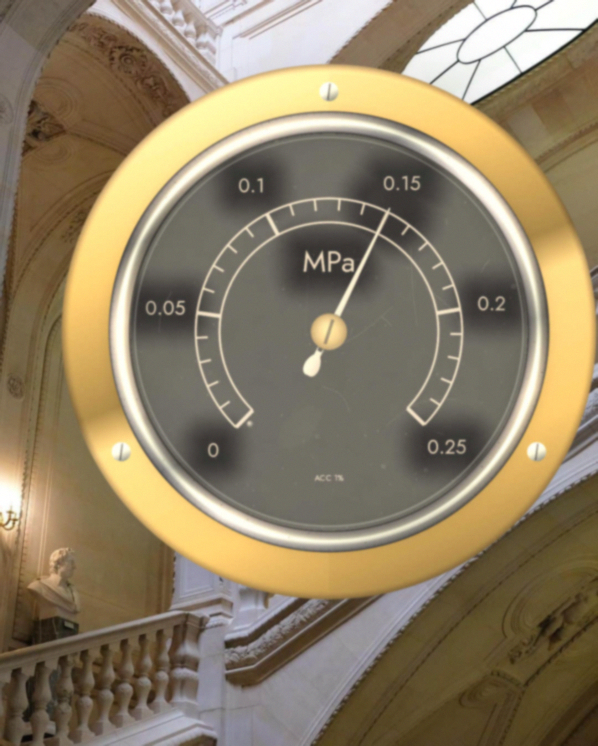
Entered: 0.15 MPa
